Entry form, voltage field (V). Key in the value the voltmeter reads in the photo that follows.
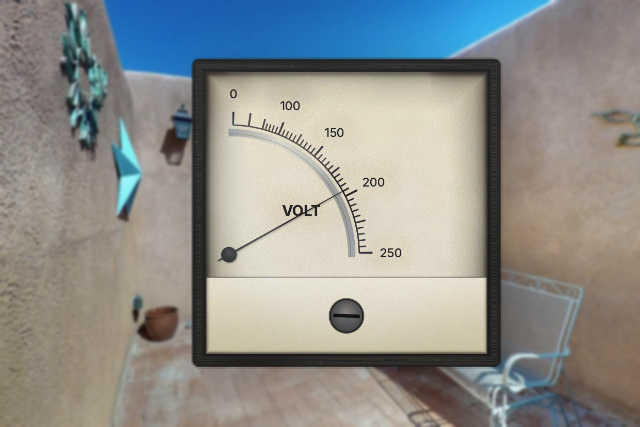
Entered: 195 V
